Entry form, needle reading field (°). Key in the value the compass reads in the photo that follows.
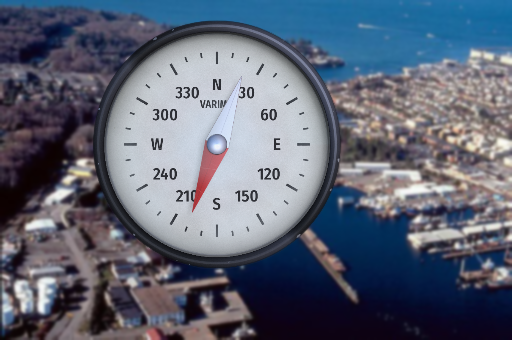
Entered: 200 °
